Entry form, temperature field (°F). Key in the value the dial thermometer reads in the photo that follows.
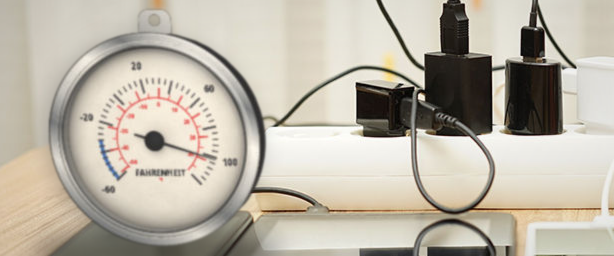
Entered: 100 °F
